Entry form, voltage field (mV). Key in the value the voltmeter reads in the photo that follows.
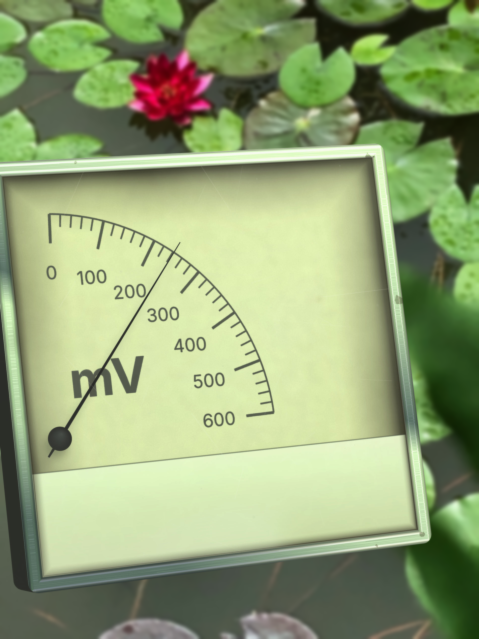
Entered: 240 mV
